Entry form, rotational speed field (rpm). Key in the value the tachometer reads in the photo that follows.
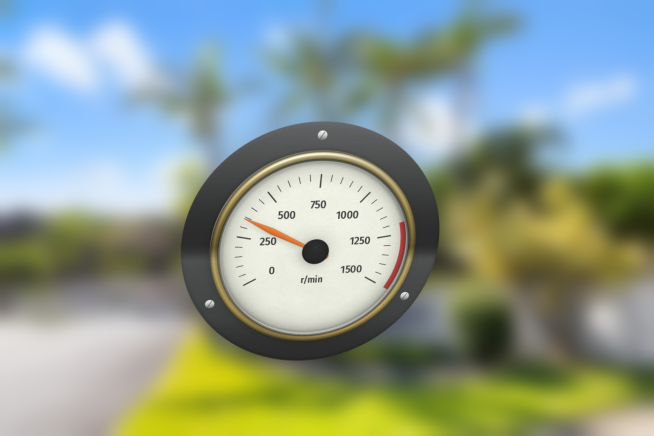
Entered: 350 rpm
